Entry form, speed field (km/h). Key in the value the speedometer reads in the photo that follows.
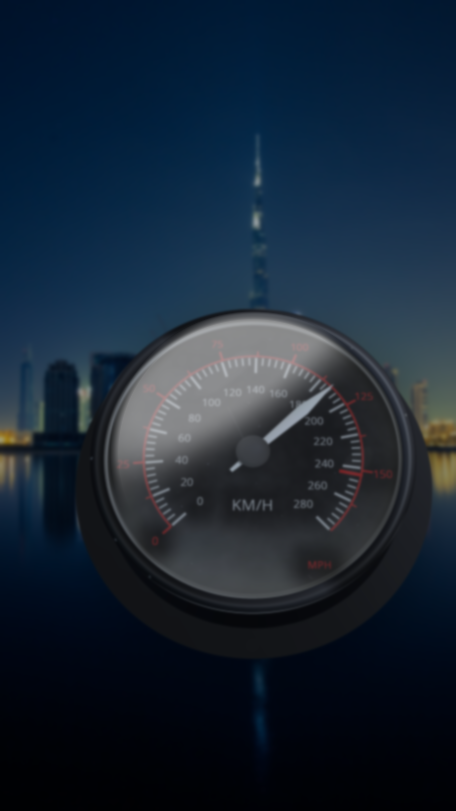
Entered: 188 km/h
